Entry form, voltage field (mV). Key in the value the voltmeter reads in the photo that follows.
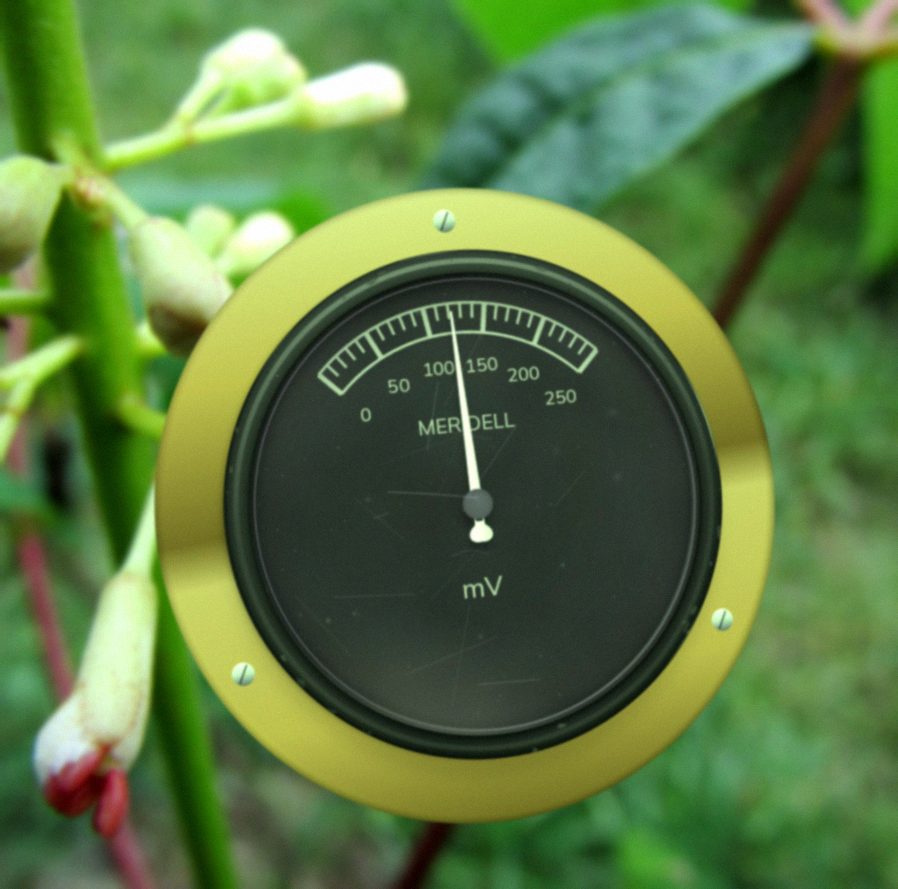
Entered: 120 mV
